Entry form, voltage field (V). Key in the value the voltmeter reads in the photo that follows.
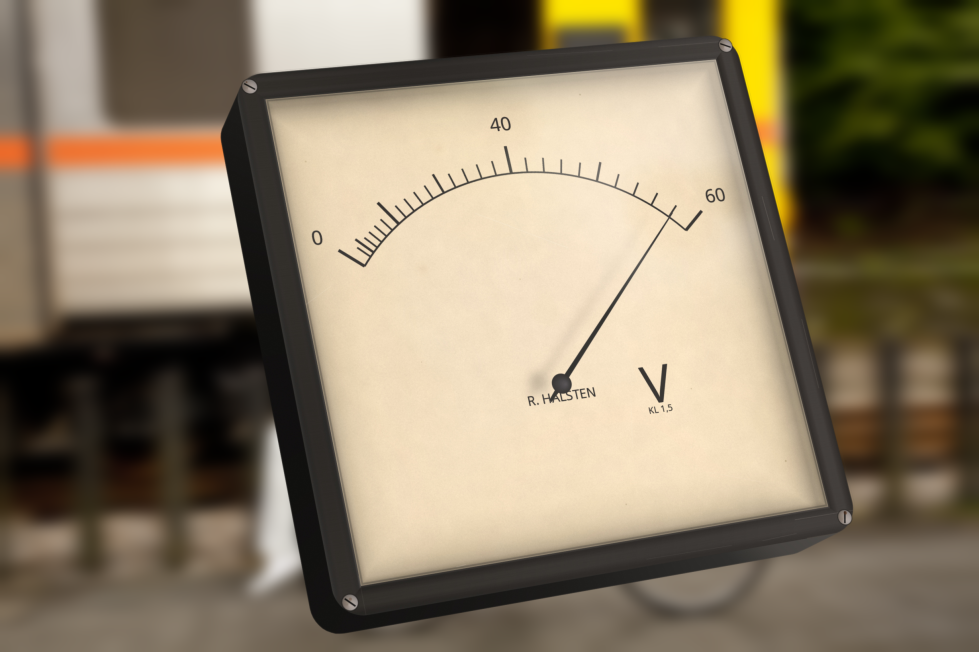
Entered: 58 V
